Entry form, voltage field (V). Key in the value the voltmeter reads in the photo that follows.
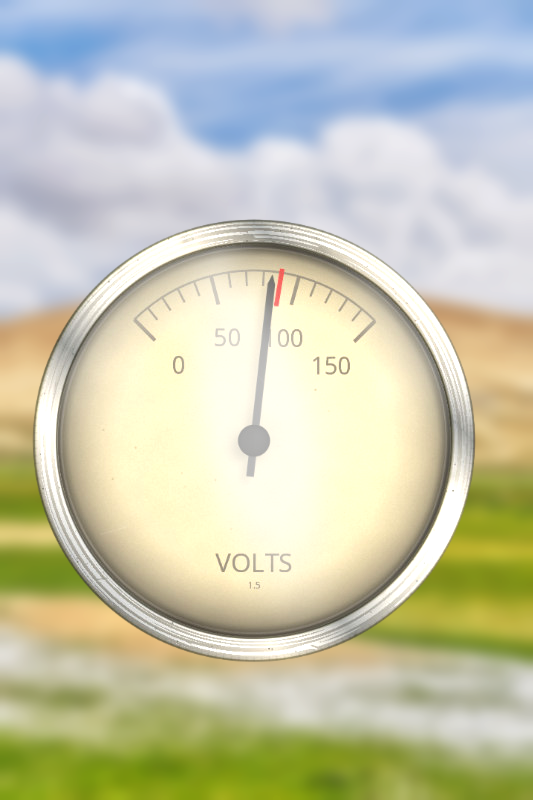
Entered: 85 V
